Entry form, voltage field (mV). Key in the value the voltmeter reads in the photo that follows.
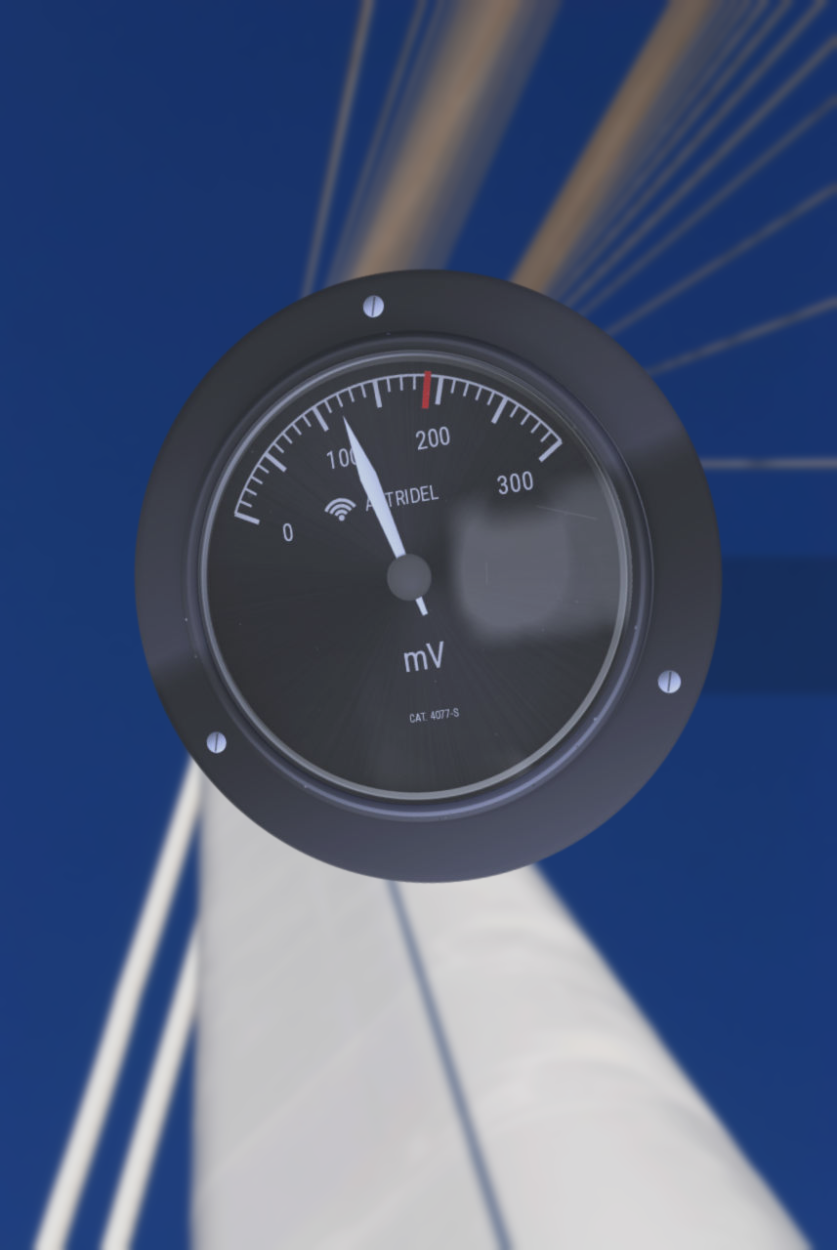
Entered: 120 mV
